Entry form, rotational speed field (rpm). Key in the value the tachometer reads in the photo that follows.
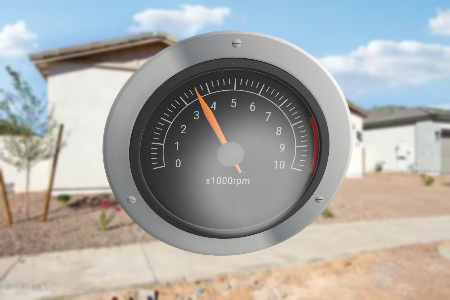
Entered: 3600 rpm
